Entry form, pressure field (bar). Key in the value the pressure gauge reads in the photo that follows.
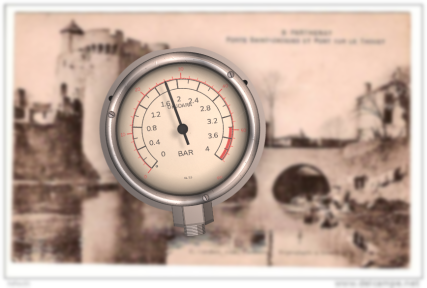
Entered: 1.8 bar
